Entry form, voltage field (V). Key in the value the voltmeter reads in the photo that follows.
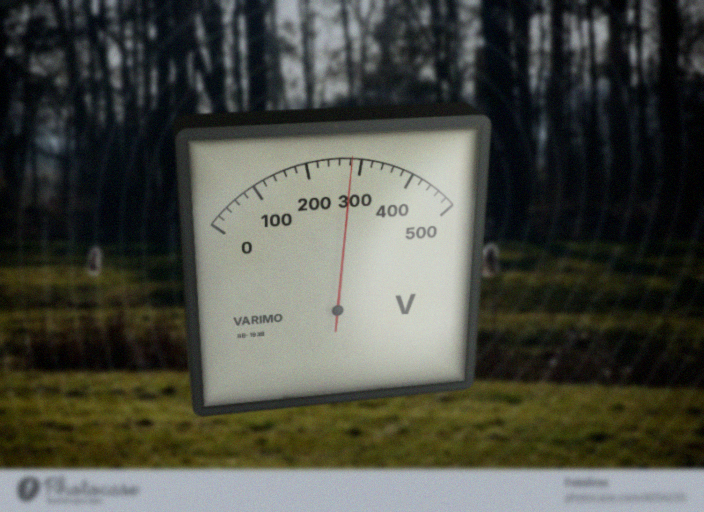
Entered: 280 V
